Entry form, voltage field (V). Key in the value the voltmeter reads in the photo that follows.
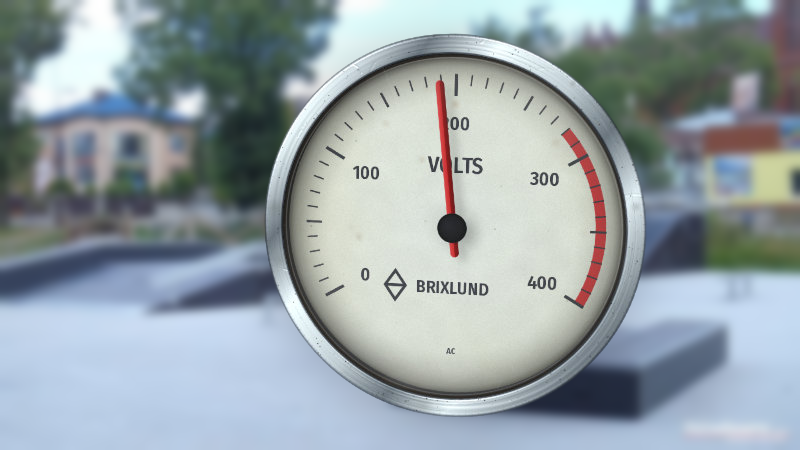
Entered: 190 V
